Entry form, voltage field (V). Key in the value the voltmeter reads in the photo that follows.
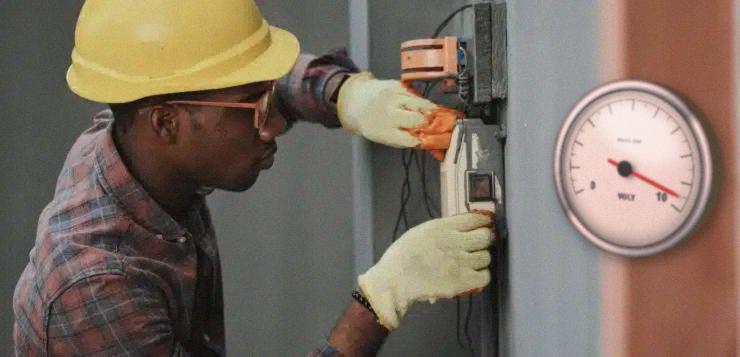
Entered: 9.5 V
